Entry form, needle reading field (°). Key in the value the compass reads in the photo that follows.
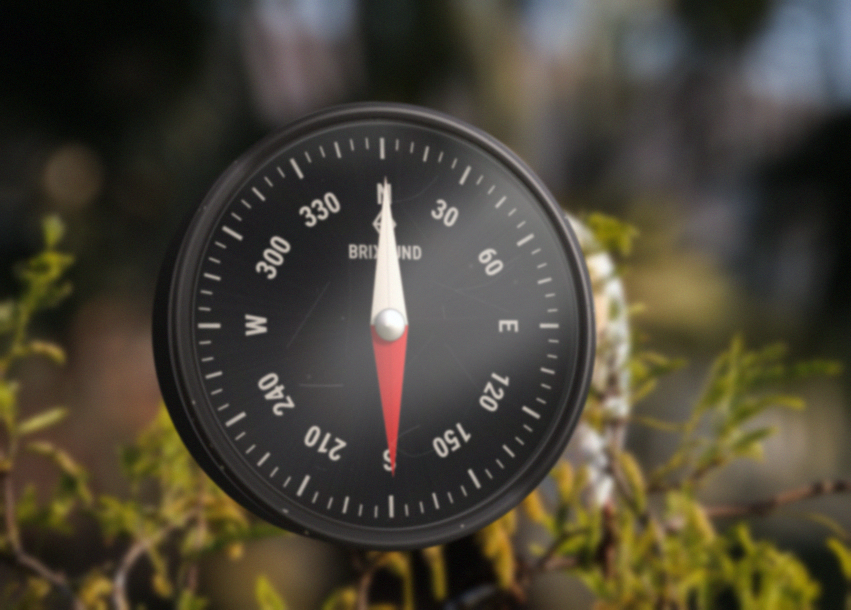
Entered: 180 °
